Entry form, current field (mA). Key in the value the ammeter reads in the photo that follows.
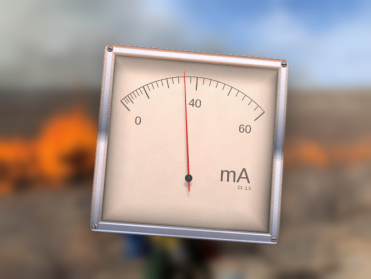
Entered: 36 mA
